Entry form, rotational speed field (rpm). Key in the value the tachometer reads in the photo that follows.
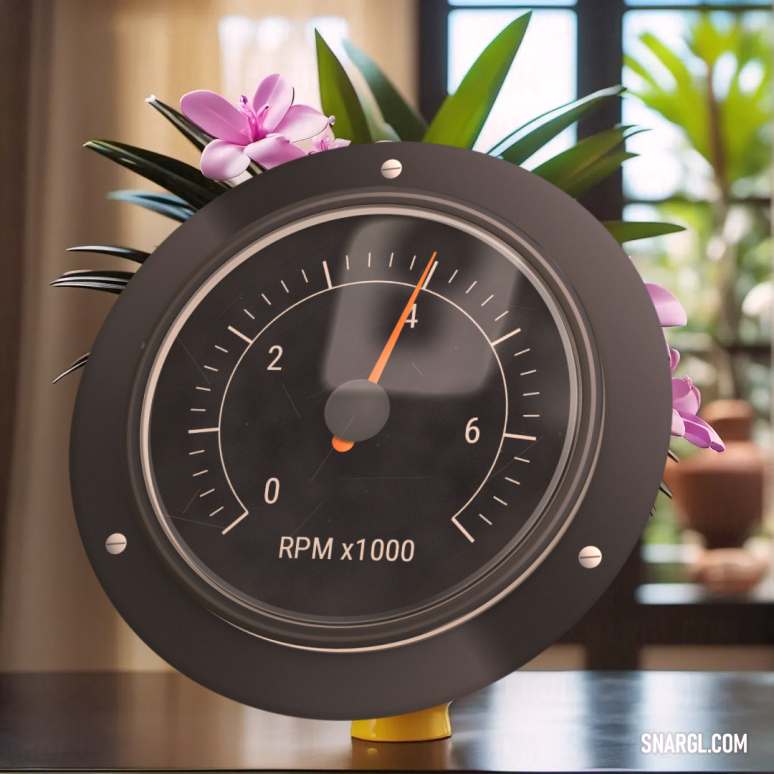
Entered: 4000 rpm
